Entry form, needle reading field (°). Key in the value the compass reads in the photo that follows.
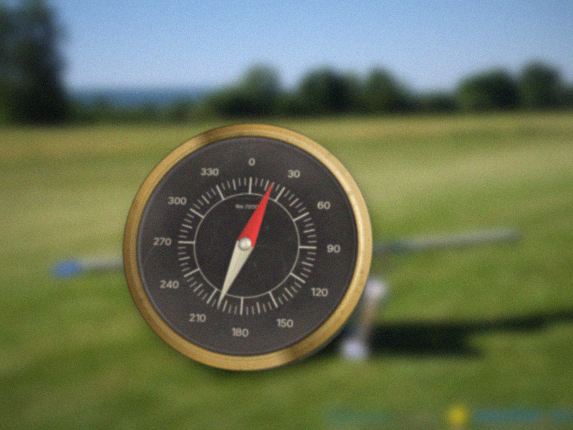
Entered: 20 °
